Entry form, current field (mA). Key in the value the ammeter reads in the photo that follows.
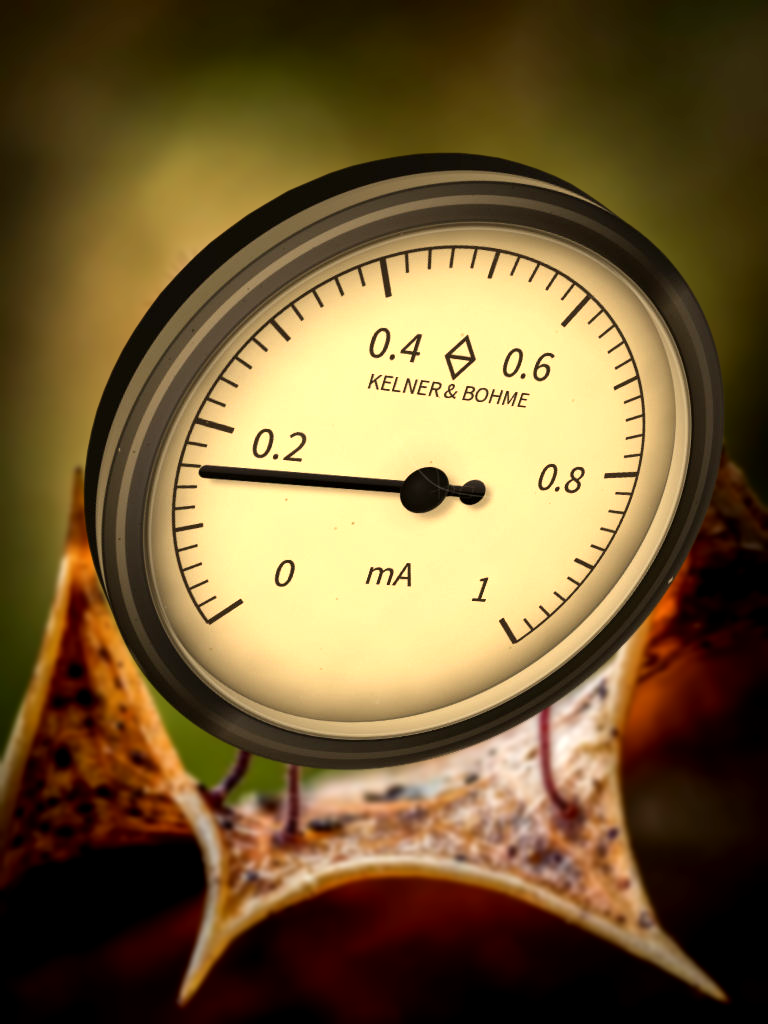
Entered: 0.16 mA
